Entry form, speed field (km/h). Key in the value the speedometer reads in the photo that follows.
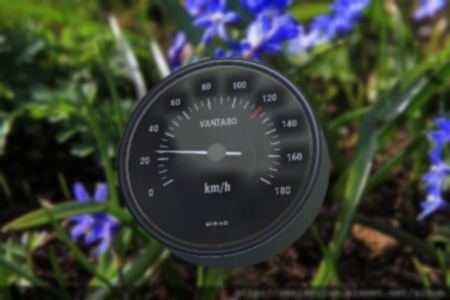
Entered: 25 km/h
